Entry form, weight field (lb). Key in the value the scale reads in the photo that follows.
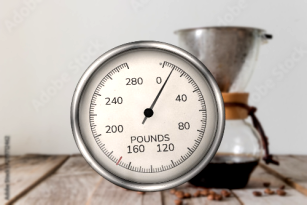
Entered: 10 lb
